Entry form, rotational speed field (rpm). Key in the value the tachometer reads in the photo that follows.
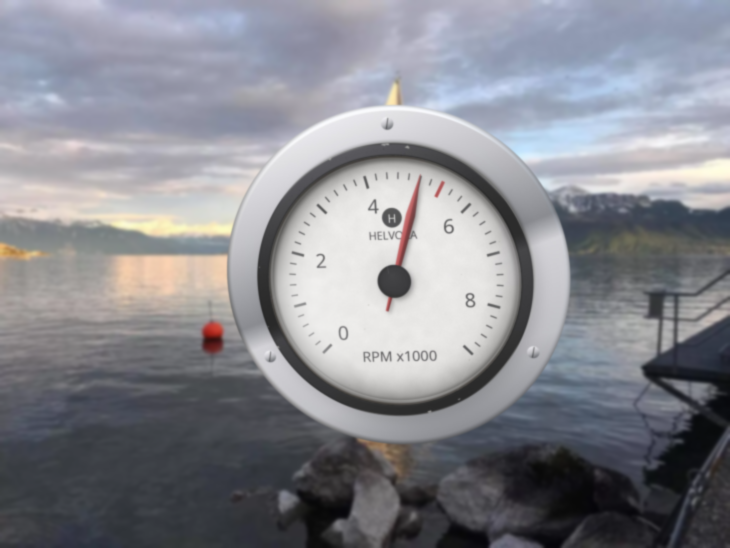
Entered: 5000 rpm
